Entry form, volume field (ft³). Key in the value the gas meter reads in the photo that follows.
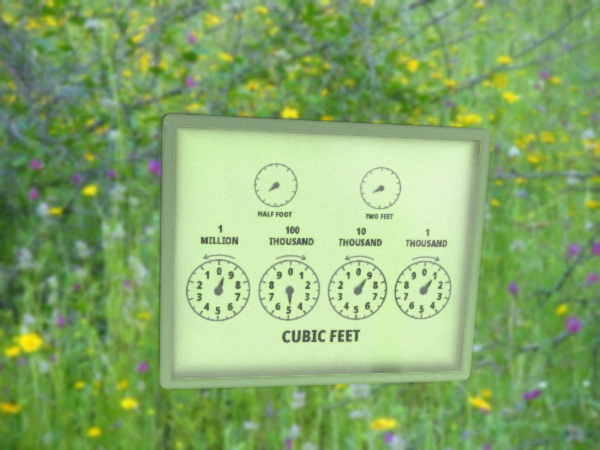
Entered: 949100 ft³
